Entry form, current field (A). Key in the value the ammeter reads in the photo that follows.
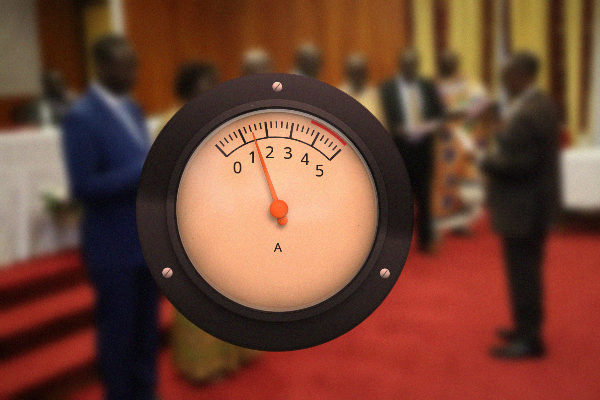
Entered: 1.4 A
